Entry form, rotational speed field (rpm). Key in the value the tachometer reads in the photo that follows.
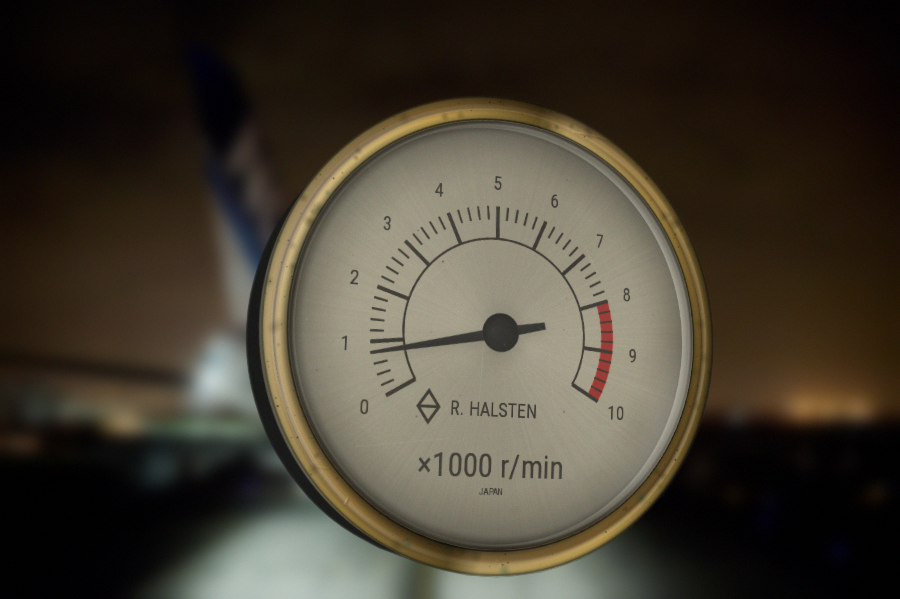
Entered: 800 rpm
